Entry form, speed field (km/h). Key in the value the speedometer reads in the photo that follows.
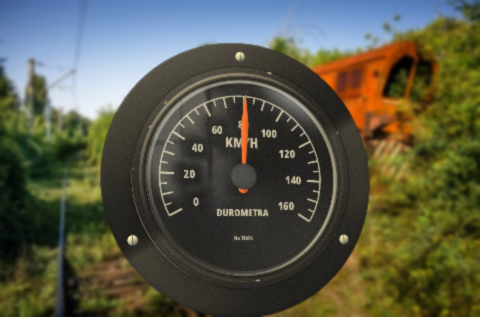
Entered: 80 km/h
